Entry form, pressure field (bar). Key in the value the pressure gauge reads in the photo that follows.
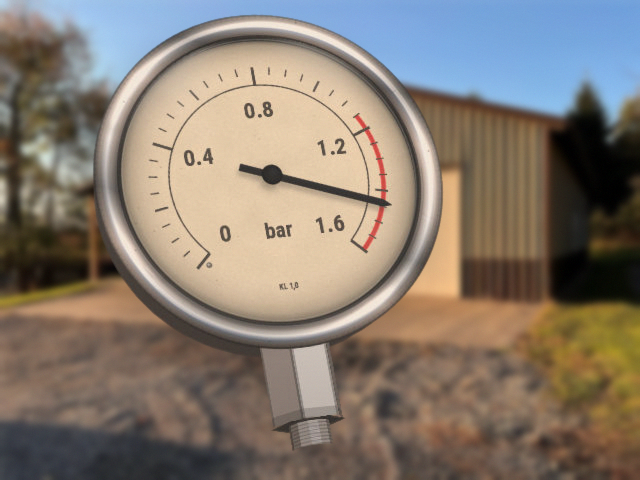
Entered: 1.45 bar
